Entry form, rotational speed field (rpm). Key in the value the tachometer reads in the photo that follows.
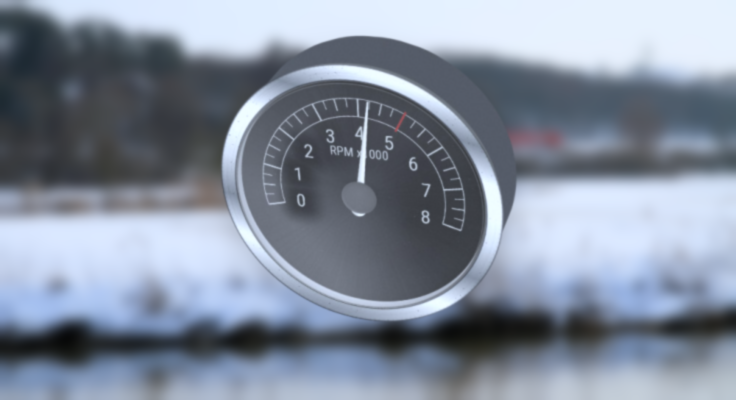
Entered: 4250 rpm
